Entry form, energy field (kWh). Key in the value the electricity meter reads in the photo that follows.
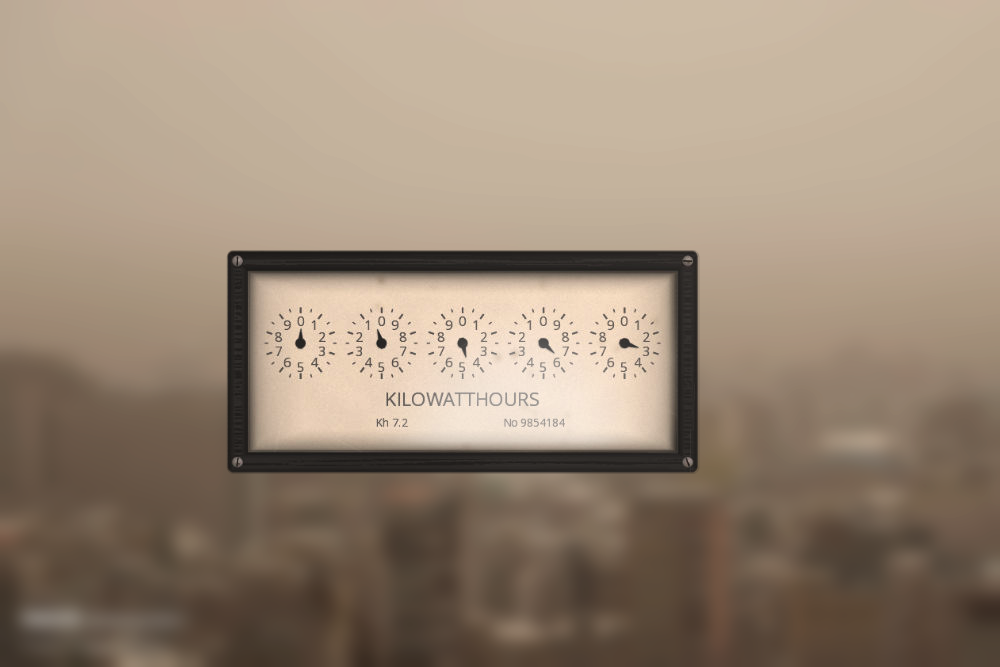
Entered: 463 kWh
